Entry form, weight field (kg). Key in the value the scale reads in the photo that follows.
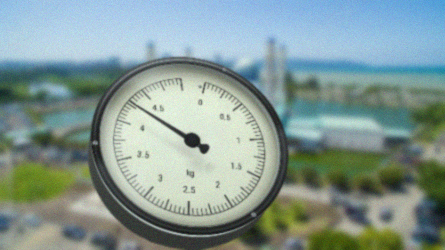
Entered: 4.25 kg
